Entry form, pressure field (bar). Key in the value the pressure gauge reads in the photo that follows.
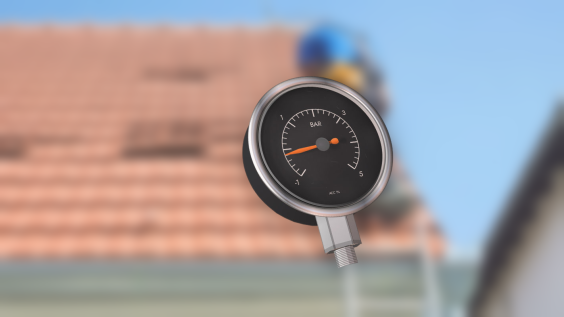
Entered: -0.2 bar
